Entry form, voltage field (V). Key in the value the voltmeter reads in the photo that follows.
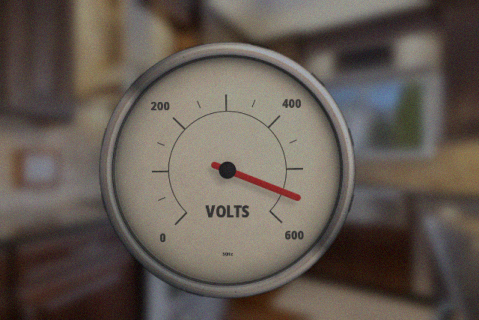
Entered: 550 V
